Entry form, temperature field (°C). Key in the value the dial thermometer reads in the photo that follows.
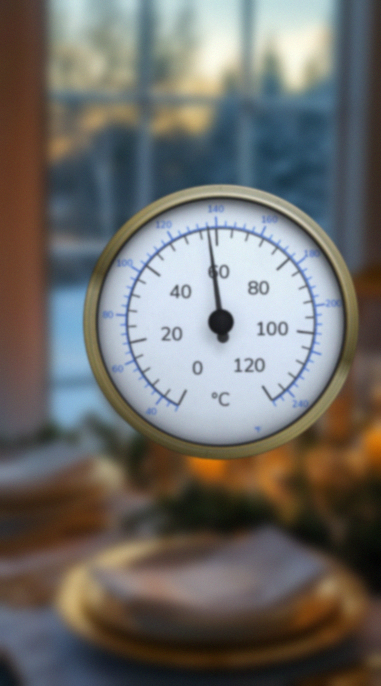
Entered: 58 °C
